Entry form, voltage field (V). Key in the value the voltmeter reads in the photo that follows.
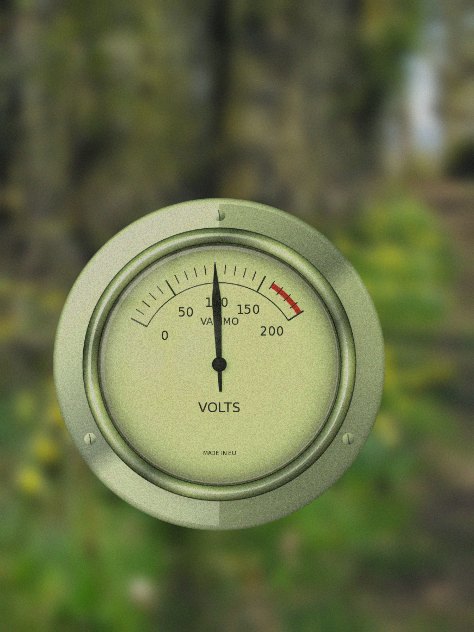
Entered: 100 V
